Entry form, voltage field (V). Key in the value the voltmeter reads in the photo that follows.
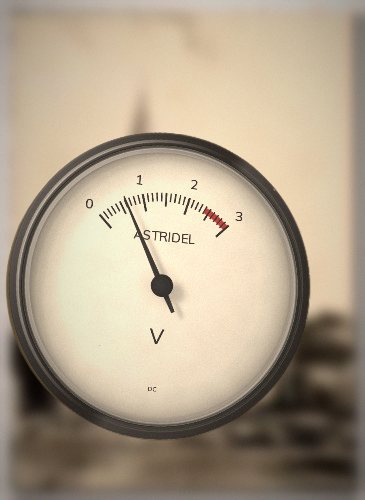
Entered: 0.6 V
